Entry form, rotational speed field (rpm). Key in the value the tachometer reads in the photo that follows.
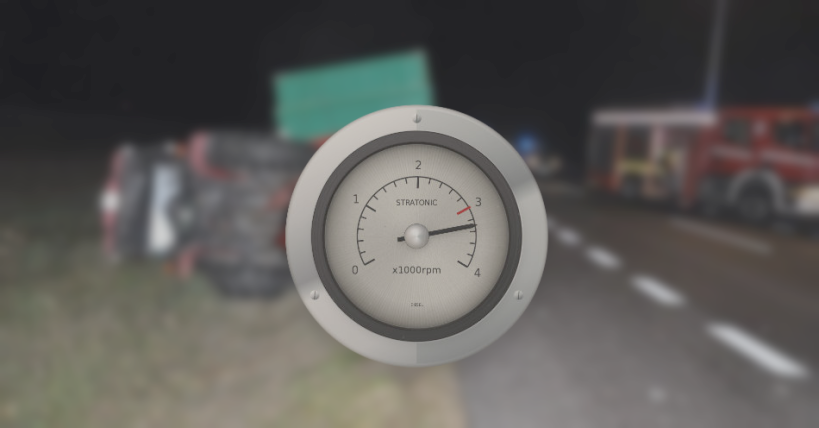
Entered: 3300 rpm
